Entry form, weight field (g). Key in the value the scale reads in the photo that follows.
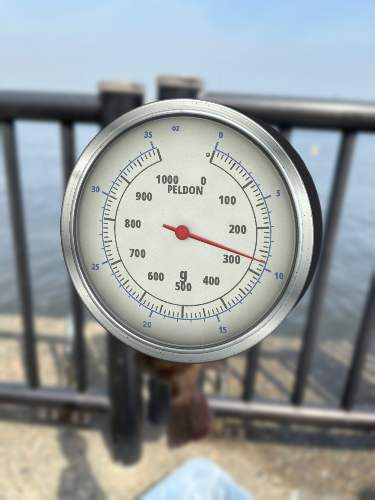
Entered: 270 g
